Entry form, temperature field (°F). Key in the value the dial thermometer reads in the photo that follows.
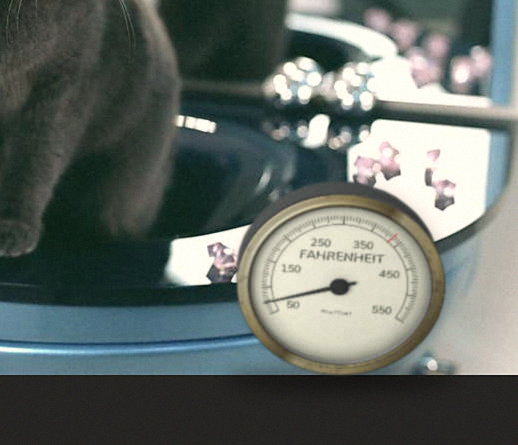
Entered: 75 °F
